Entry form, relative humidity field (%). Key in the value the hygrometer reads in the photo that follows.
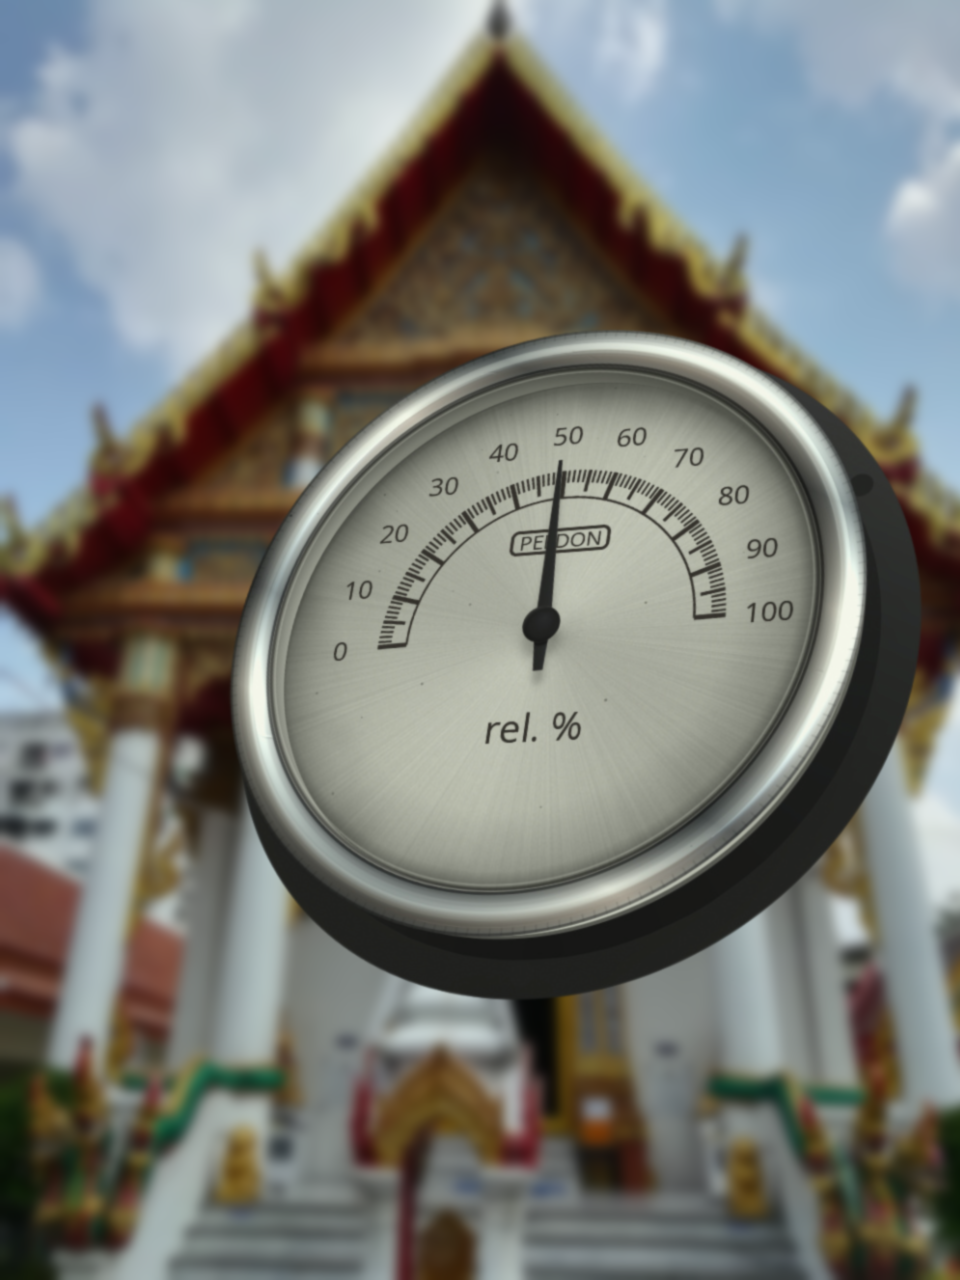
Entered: 50 %
